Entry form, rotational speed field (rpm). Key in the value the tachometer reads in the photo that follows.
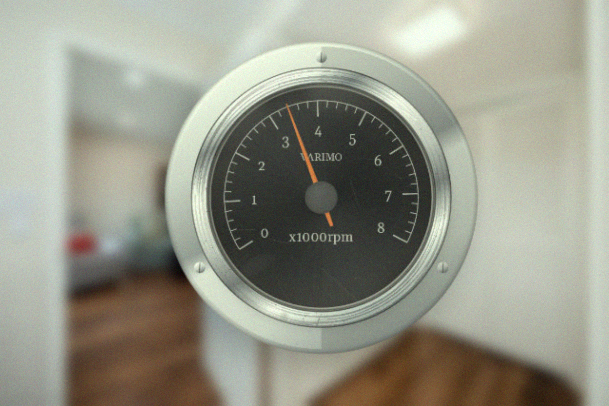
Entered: 3400 rpm
